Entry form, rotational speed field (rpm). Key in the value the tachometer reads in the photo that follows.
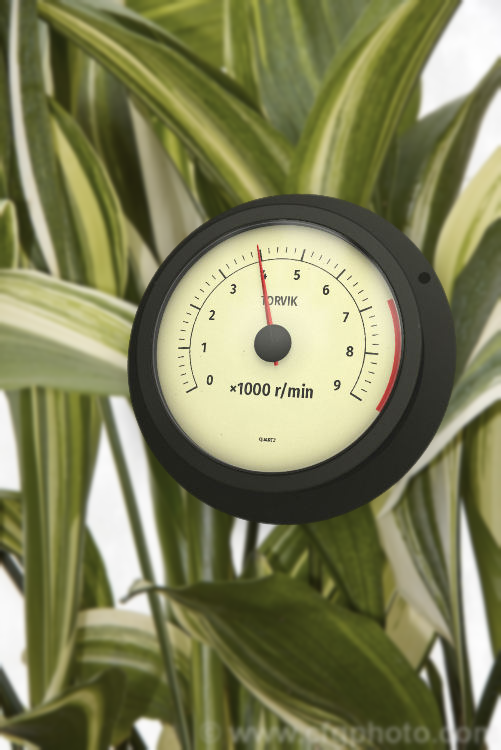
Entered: 4000 rpm
